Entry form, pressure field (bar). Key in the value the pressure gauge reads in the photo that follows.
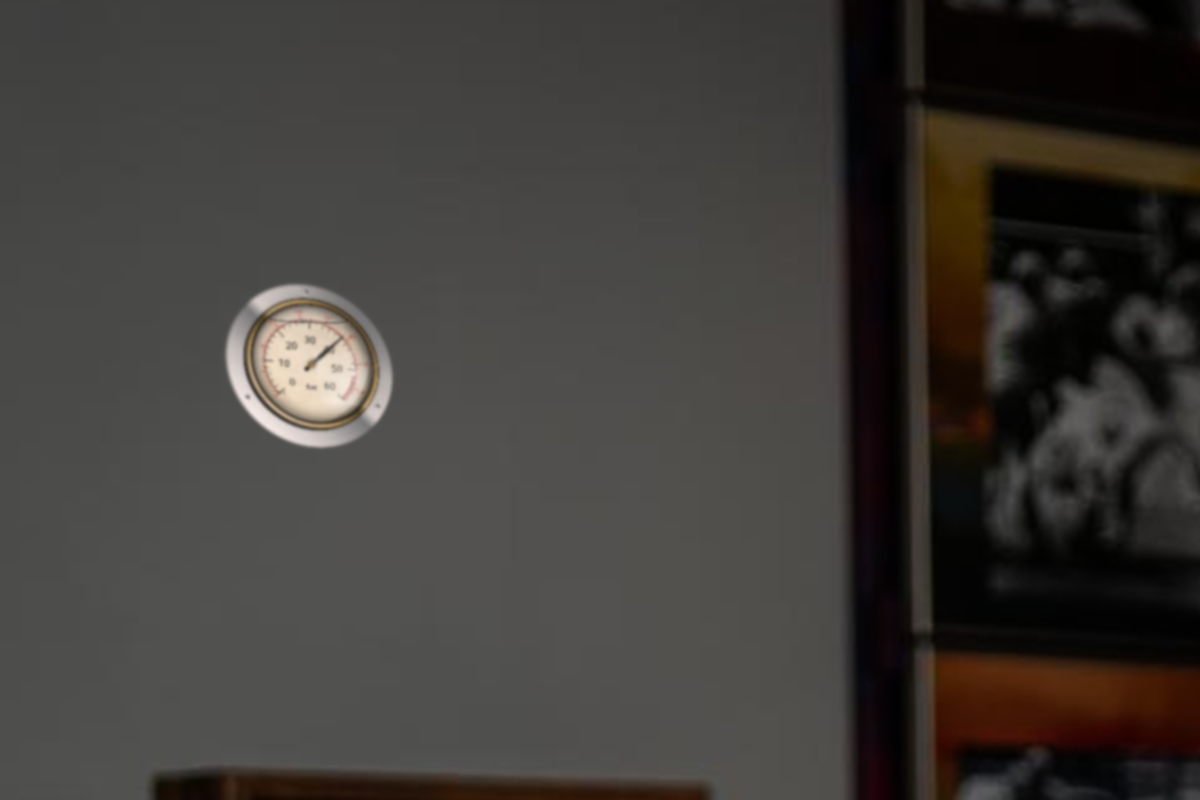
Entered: 40 bar
